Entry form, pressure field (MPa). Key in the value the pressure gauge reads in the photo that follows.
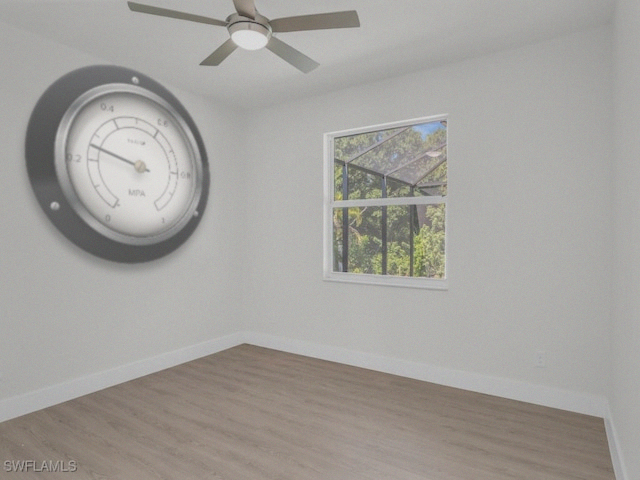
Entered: 0.25 MPa
